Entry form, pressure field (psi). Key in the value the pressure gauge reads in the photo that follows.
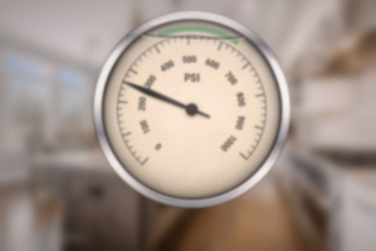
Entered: 260 psi
